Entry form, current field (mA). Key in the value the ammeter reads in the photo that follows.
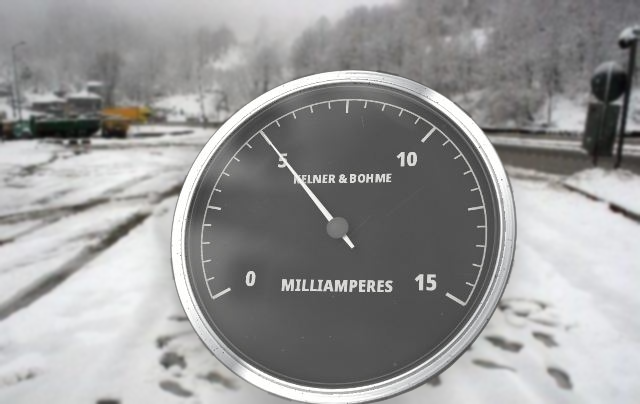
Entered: 5 mA
